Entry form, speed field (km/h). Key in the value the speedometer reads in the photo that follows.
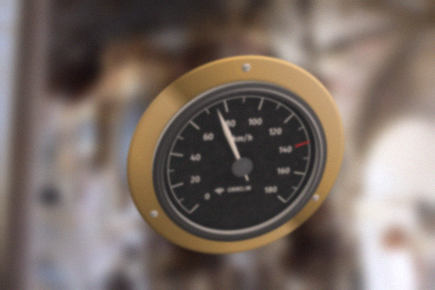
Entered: 75 km/h
